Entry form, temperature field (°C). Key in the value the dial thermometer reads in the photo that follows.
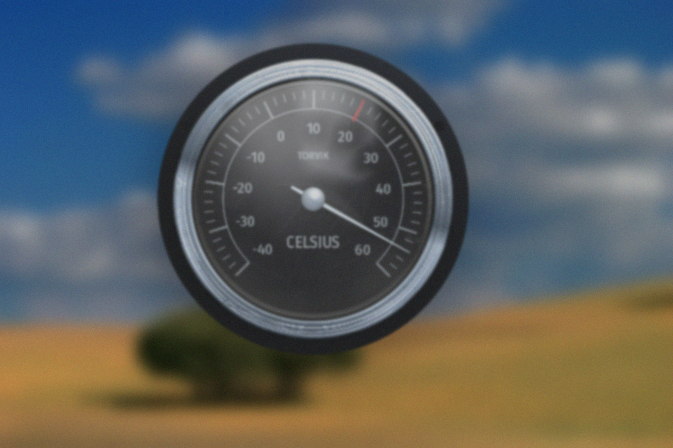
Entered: 54 °C
